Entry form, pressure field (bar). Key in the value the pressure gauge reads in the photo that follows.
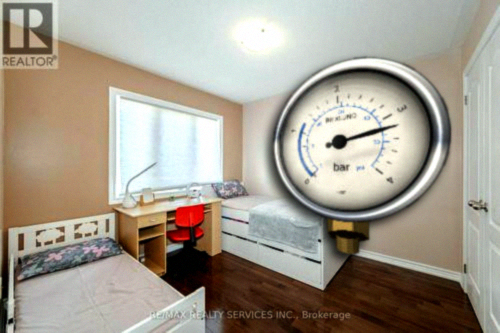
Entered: 3.2 bar
